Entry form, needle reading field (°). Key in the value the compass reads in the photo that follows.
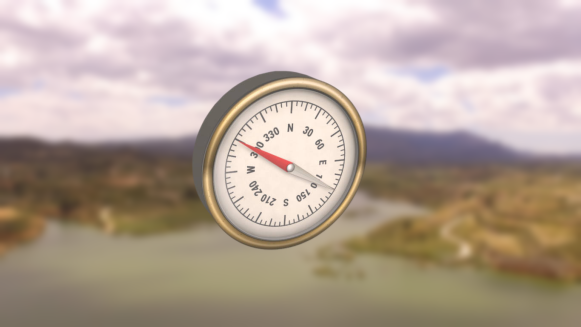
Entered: 300 °
